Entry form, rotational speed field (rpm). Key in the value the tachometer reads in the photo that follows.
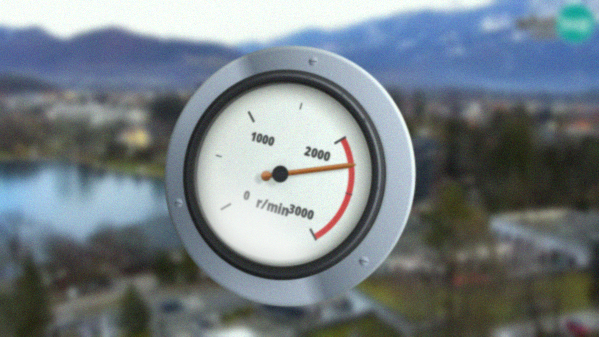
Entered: 2250 rpm
